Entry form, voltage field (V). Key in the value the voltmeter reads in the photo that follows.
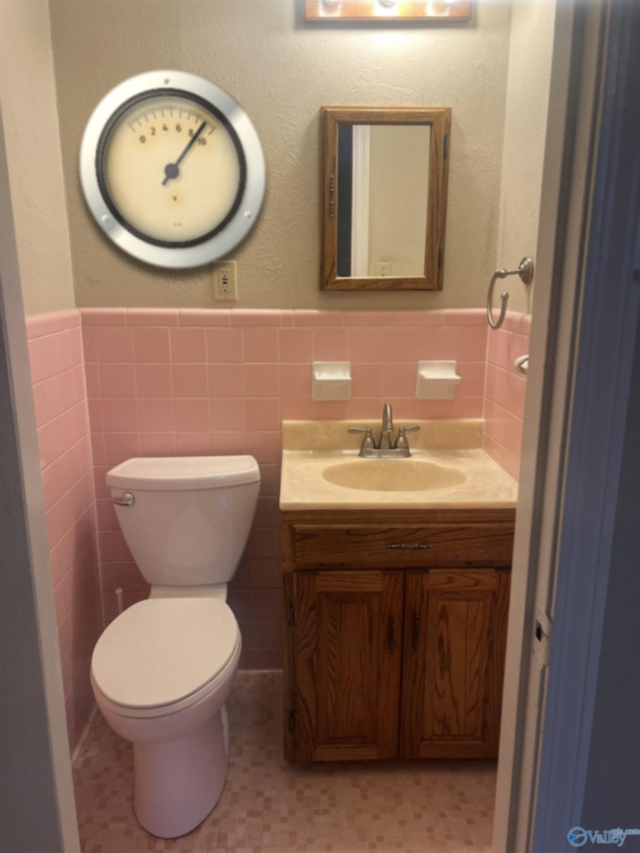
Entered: 9 V
